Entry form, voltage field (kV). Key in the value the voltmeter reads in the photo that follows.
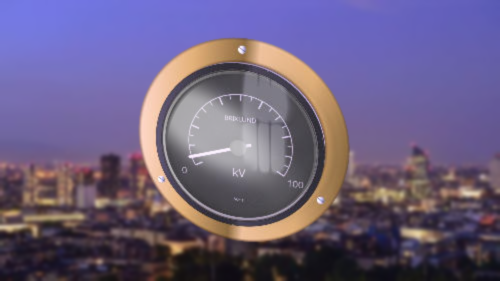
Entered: 5 kV
